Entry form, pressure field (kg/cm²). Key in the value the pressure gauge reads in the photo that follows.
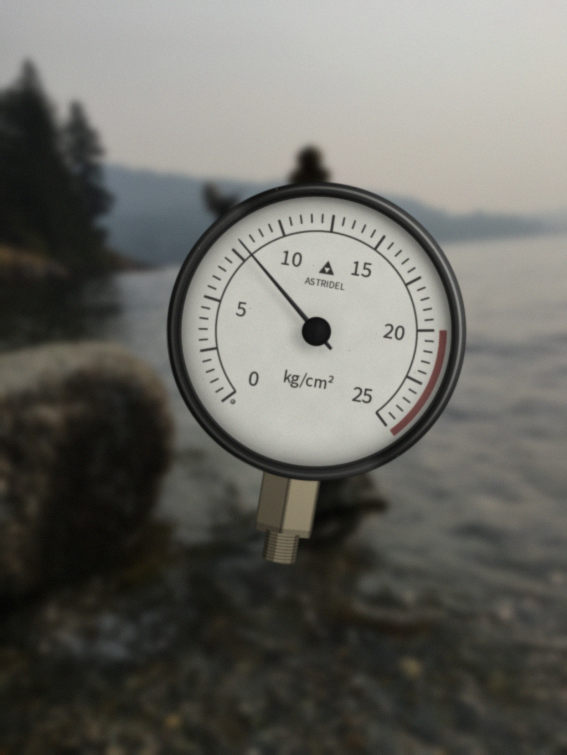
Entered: 8 kg/cm²
